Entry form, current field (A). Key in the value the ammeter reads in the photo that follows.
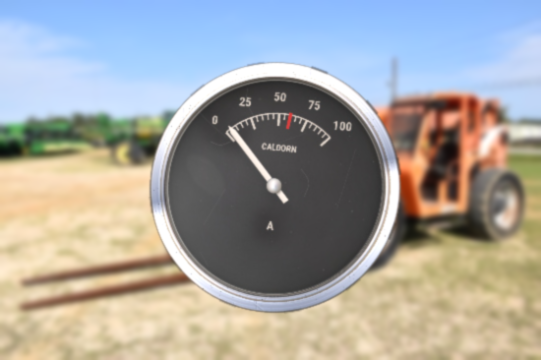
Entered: 5 A
